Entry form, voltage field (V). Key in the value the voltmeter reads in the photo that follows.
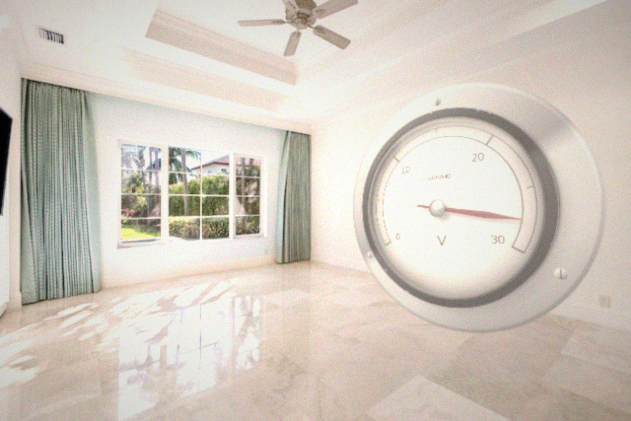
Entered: 27.5 V
